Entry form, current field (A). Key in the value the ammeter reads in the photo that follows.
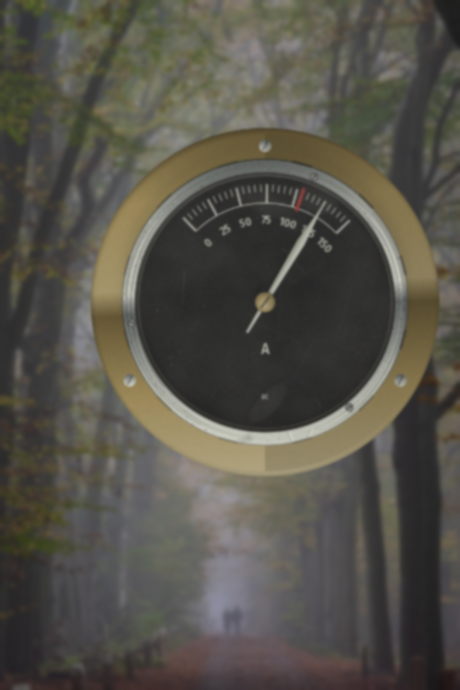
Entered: 125 A
